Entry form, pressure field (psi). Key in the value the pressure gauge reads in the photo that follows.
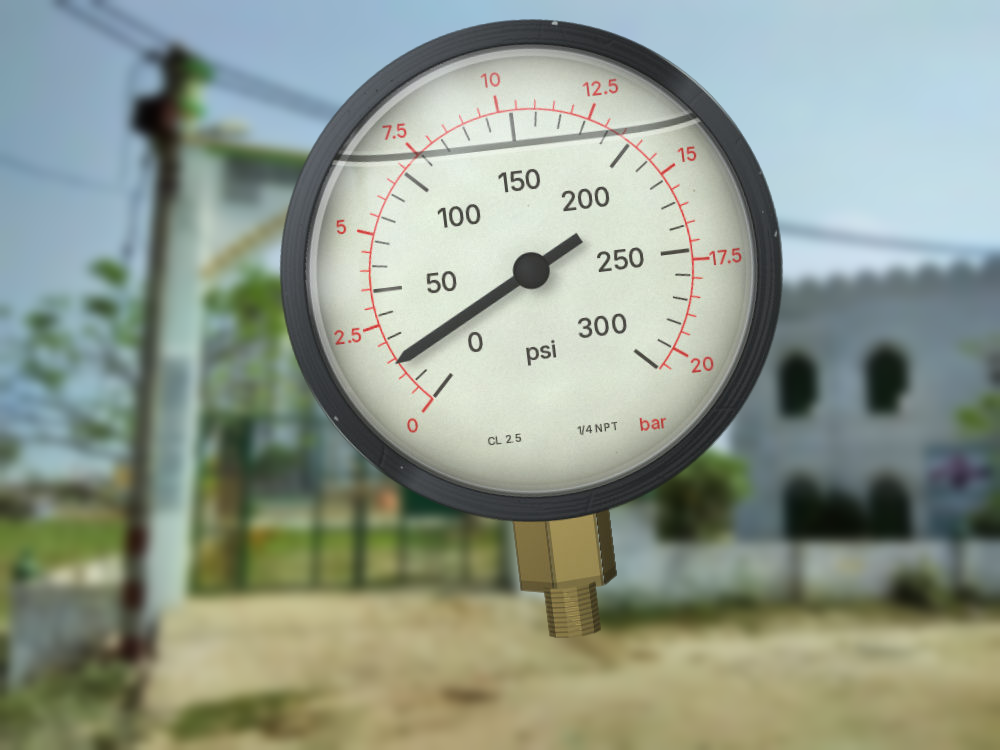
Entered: 20 psi
